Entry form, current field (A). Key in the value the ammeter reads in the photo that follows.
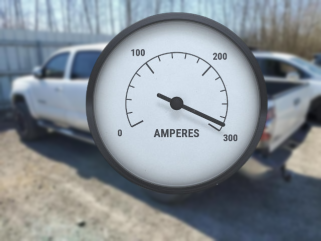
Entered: 290 A
